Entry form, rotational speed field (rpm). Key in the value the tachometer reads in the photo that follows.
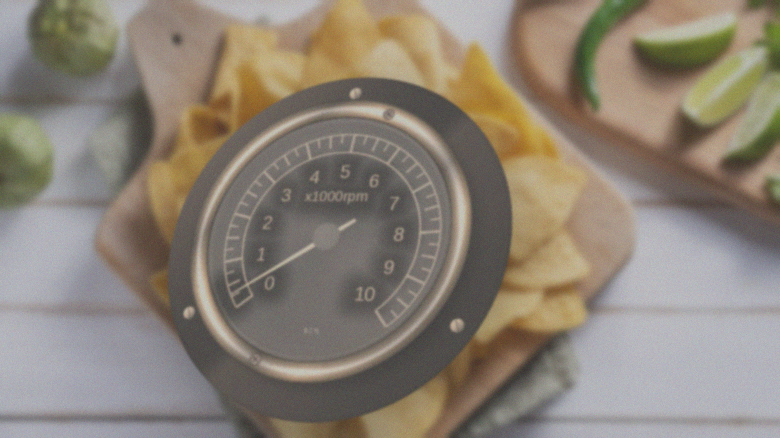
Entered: 250 rpm
